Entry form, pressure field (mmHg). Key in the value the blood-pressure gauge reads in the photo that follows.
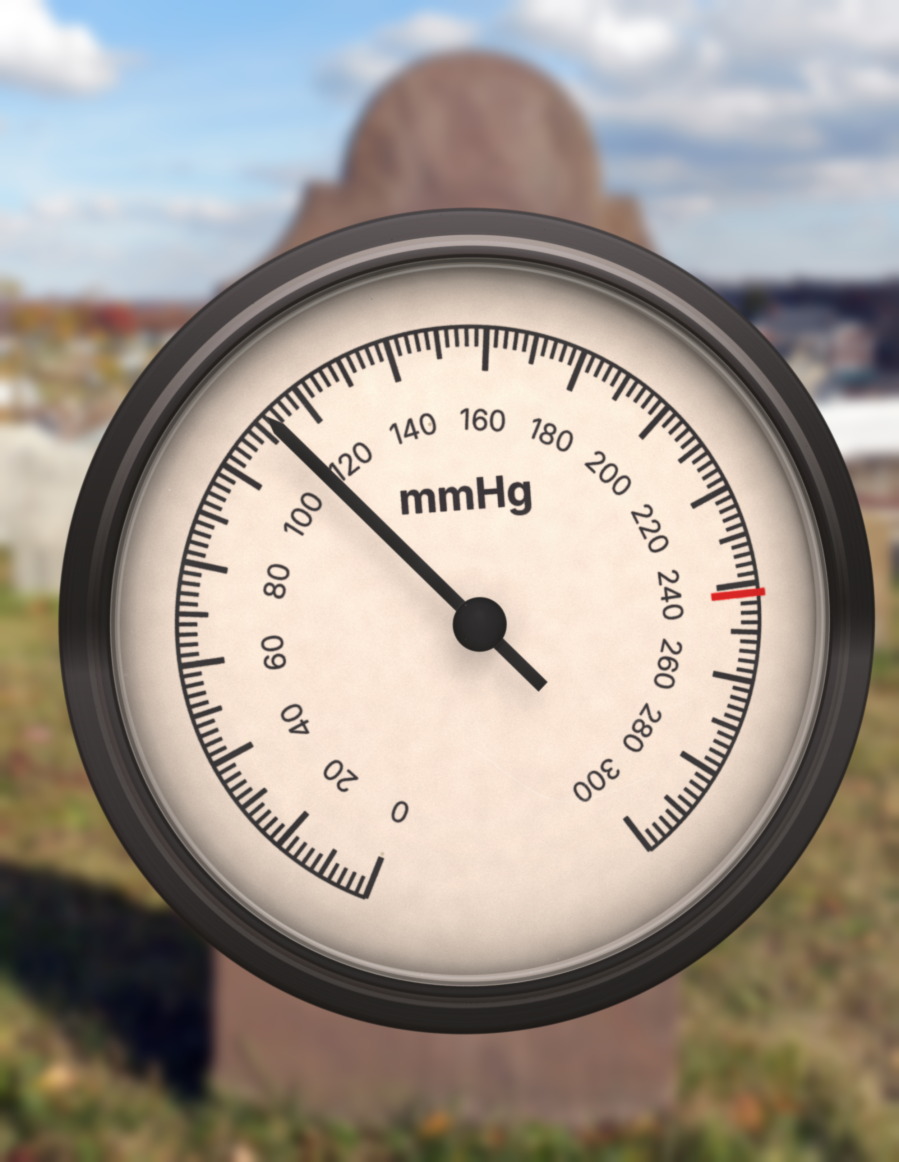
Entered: 112 mmHg
